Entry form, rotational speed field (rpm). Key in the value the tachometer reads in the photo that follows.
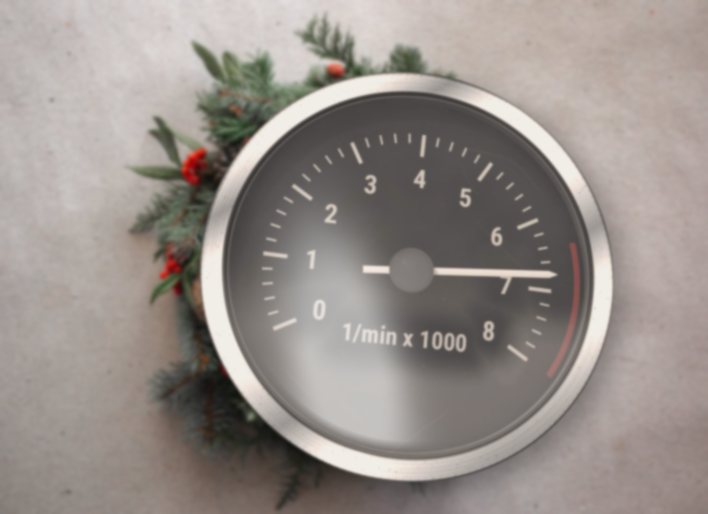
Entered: 6800 rpm
